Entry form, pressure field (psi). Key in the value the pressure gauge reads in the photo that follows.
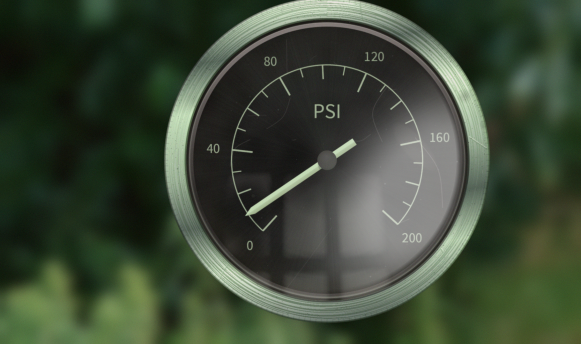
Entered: 10 psi
